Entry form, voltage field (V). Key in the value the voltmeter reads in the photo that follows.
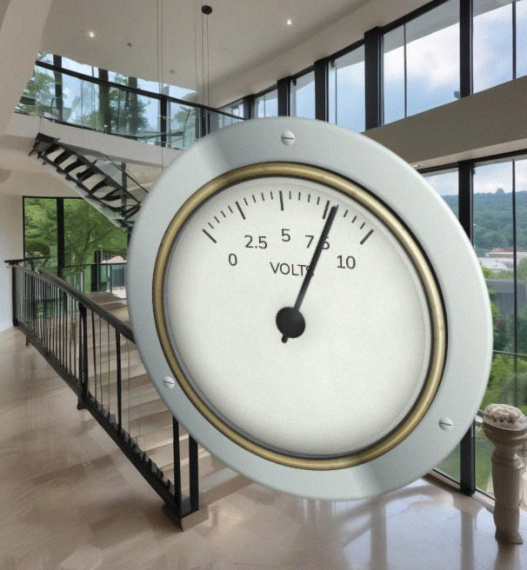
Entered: 8 V
